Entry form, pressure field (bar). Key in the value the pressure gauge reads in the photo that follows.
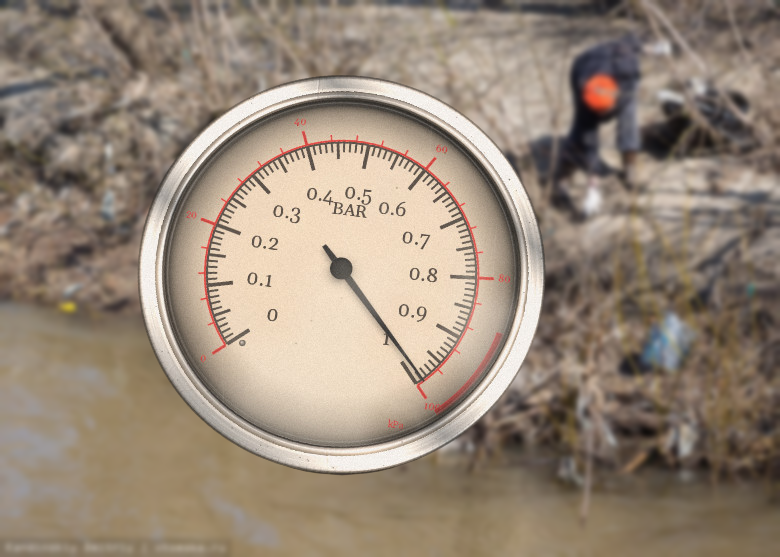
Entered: 0.99 bar
